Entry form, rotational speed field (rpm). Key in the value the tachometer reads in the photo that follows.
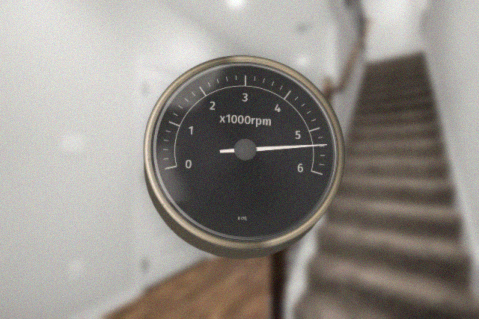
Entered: 5400 rpm
